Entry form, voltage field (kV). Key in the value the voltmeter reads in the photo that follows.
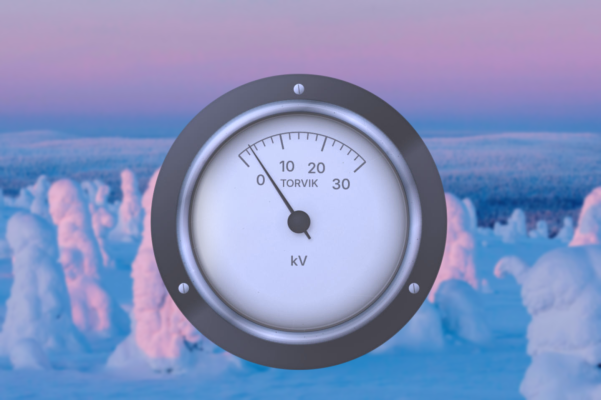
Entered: 3 kV
